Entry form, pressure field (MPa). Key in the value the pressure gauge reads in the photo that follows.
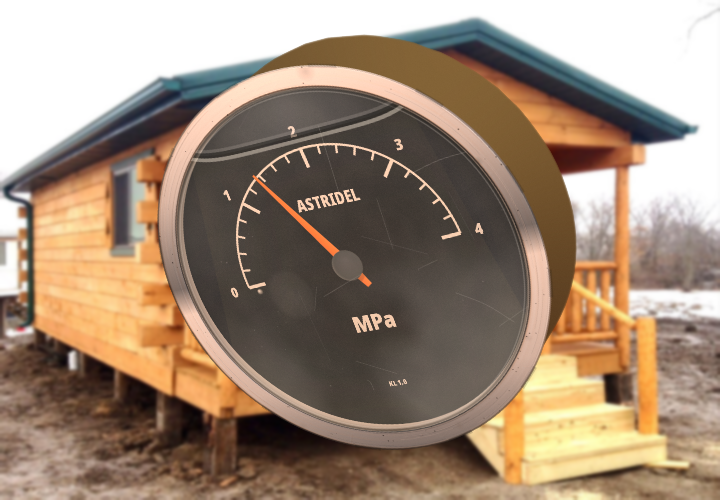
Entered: 1.4 MPa
